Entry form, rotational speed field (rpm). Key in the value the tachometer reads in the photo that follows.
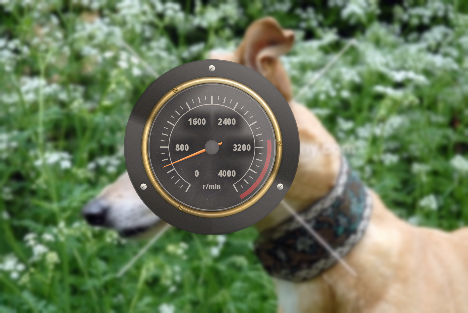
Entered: 500 rpm
